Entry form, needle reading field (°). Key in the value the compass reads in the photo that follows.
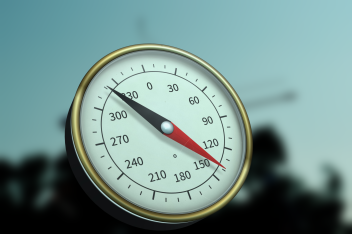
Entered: 140 °
